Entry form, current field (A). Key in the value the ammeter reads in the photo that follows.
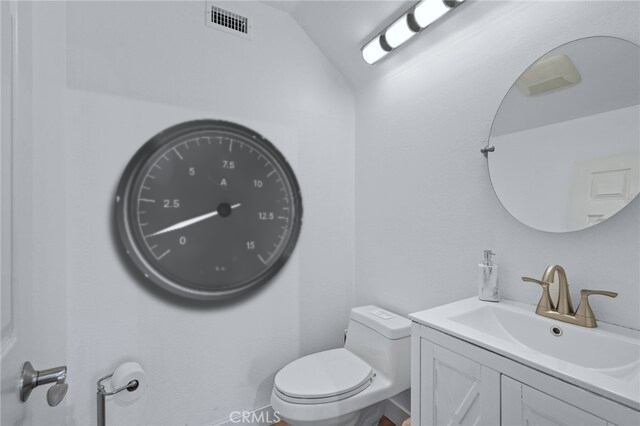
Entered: 1 A
